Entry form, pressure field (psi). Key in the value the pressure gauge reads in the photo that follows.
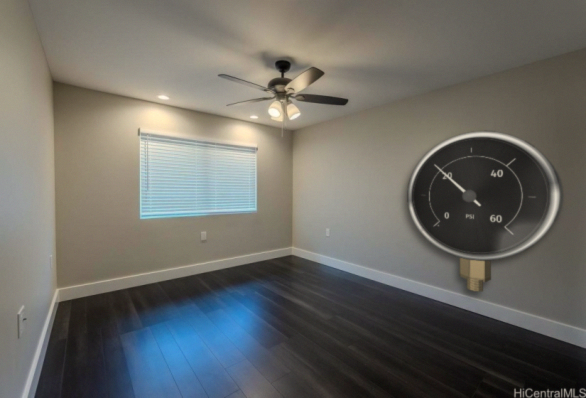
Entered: 20 psi
